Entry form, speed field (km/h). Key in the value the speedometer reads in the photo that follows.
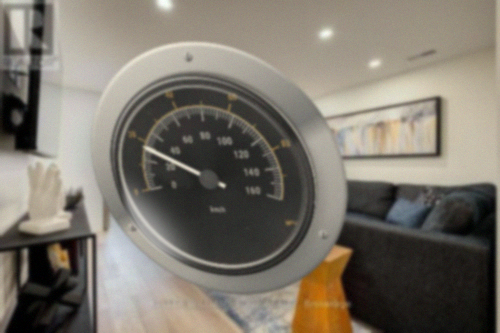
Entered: 30 km/h
